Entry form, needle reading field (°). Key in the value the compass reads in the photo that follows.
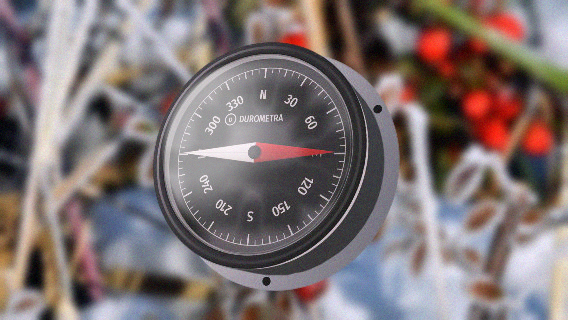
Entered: 90 °
